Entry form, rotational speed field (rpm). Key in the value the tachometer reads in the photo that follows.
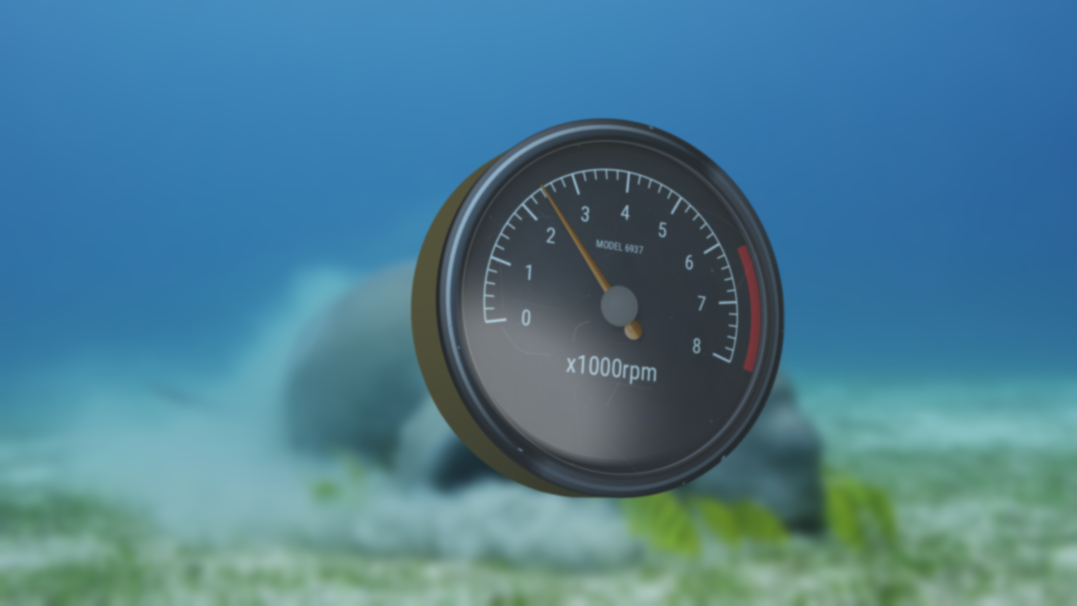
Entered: 2400 rpm
